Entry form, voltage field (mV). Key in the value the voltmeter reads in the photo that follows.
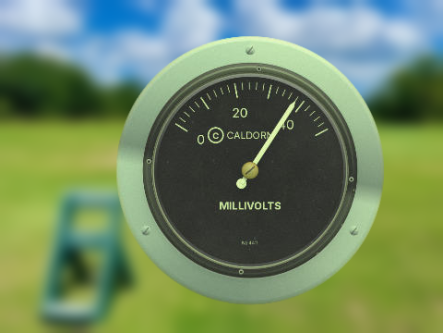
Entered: 38 mV
